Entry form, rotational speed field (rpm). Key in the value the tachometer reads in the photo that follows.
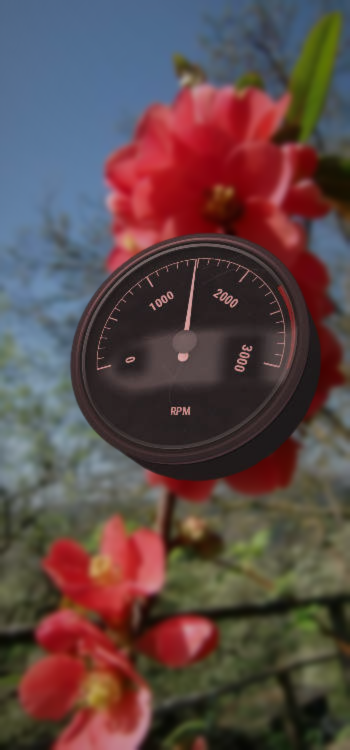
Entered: 1500 rpm
